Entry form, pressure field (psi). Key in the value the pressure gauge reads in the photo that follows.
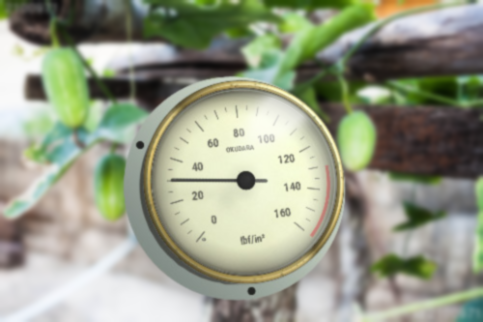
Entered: 30 psi
